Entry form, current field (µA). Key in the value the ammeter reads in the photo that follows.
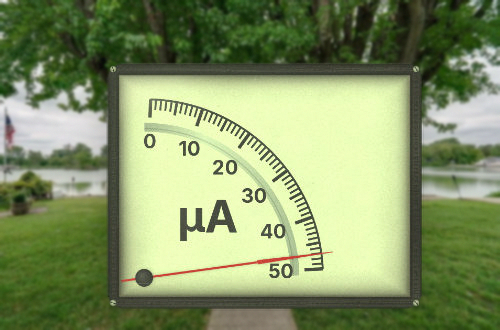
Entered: 47 µA
